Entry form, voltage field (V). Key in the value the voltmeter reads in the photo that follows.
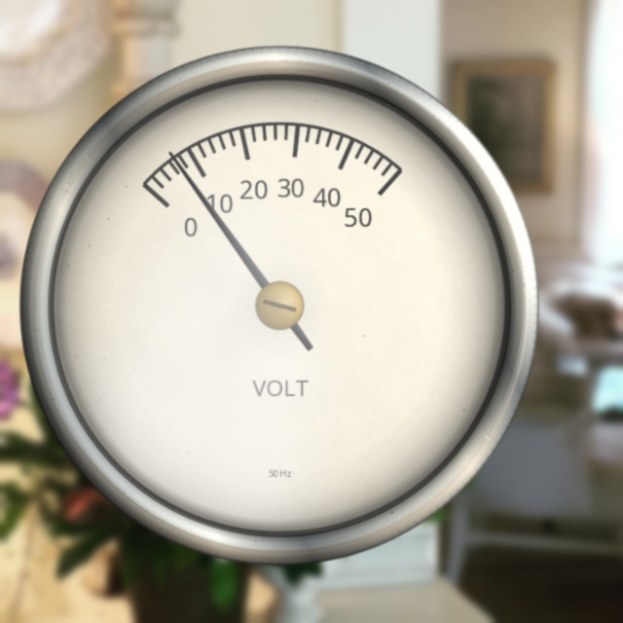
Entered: 7 V
